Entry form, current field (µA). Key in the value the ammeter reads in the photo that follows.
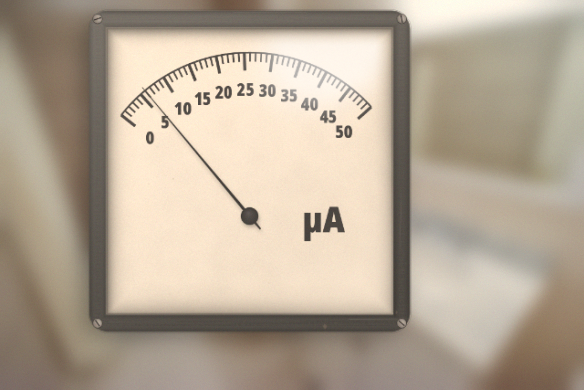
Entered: 6 µA
